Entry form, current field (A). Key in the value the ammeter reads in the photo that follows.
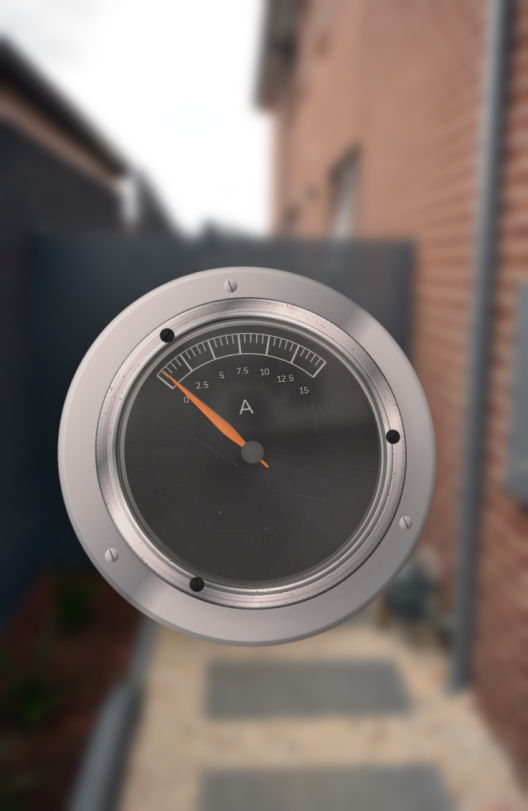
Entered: 0.5 A
